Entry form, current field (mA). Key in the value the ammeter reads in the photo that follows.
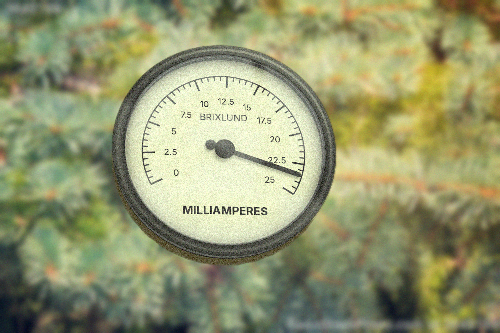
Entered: 23.5 mA
